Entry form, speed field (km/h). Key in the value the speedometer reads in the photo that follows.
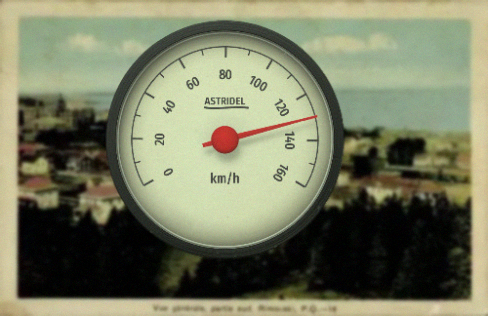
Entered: 130 km/h
